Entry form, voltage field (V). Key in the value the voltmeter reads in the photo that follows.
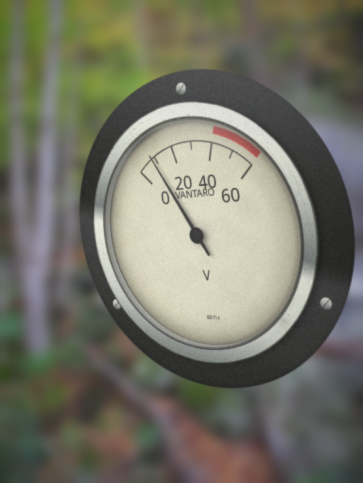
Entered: 10 V
